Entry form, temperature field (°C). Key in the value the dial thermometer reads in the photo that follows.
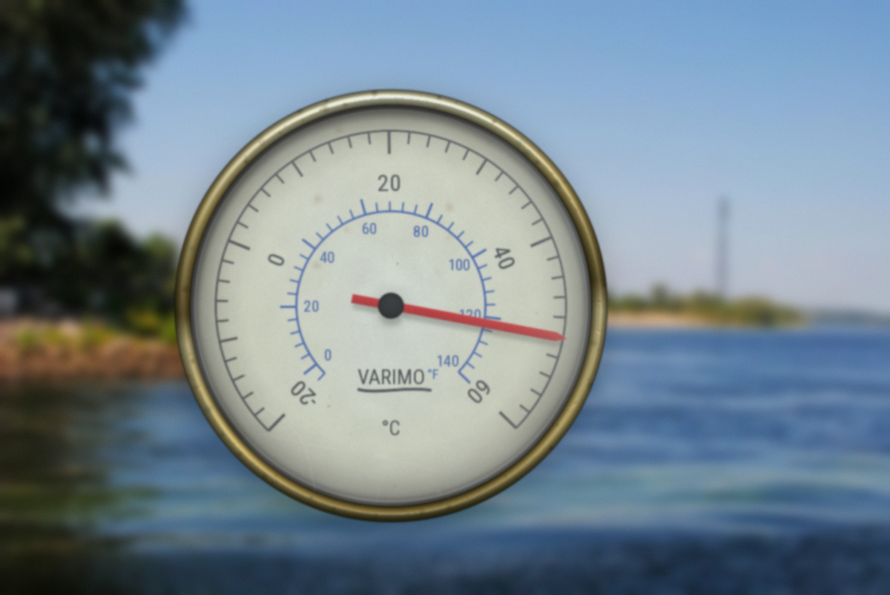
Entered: 50 °C
